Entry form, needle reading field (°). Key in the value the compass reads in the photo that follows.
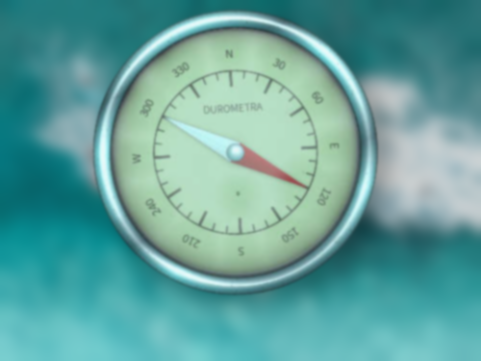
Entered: 120 °
